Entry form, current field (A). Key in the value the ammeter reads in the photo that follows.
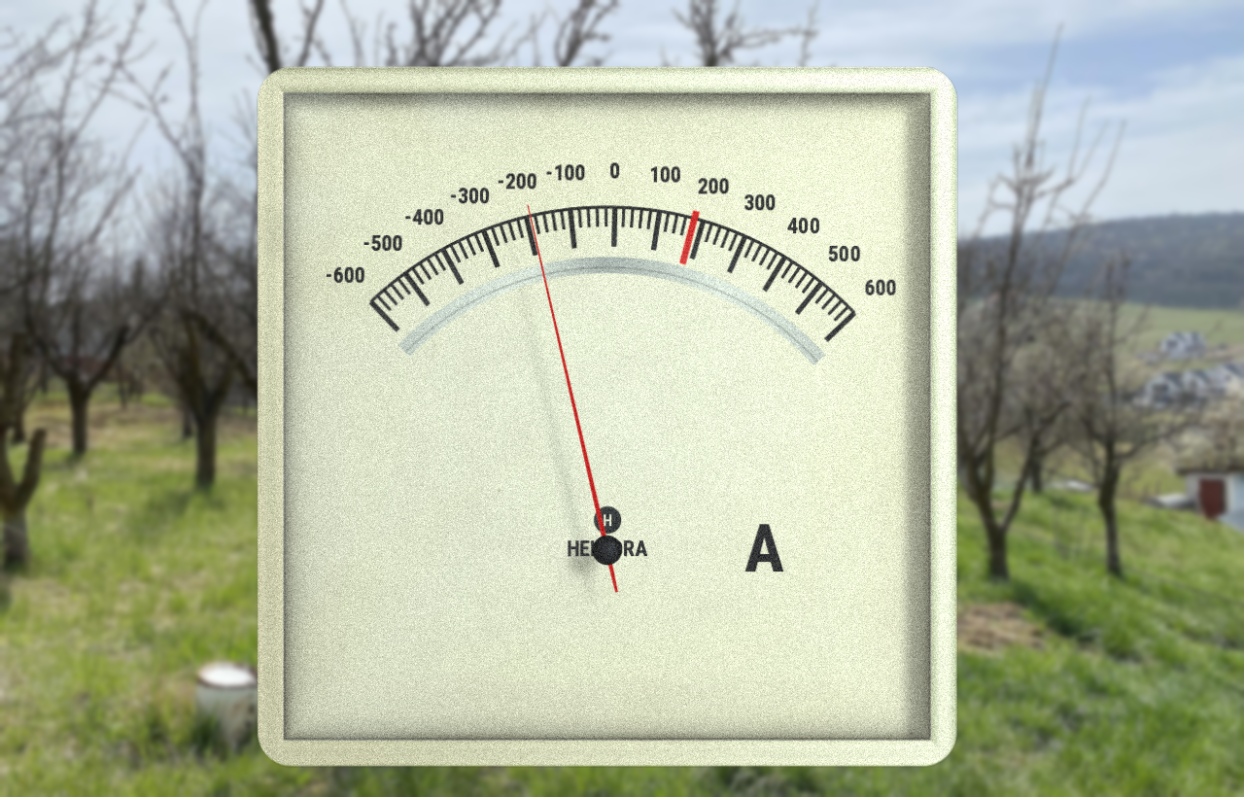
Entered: -190 A
